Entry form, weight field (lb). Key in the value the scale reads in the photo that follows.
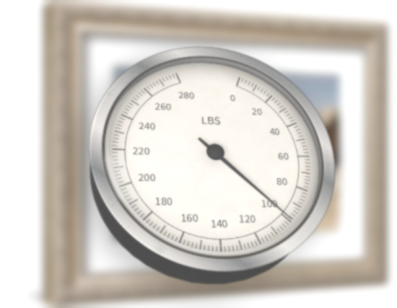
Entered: 100 lb
